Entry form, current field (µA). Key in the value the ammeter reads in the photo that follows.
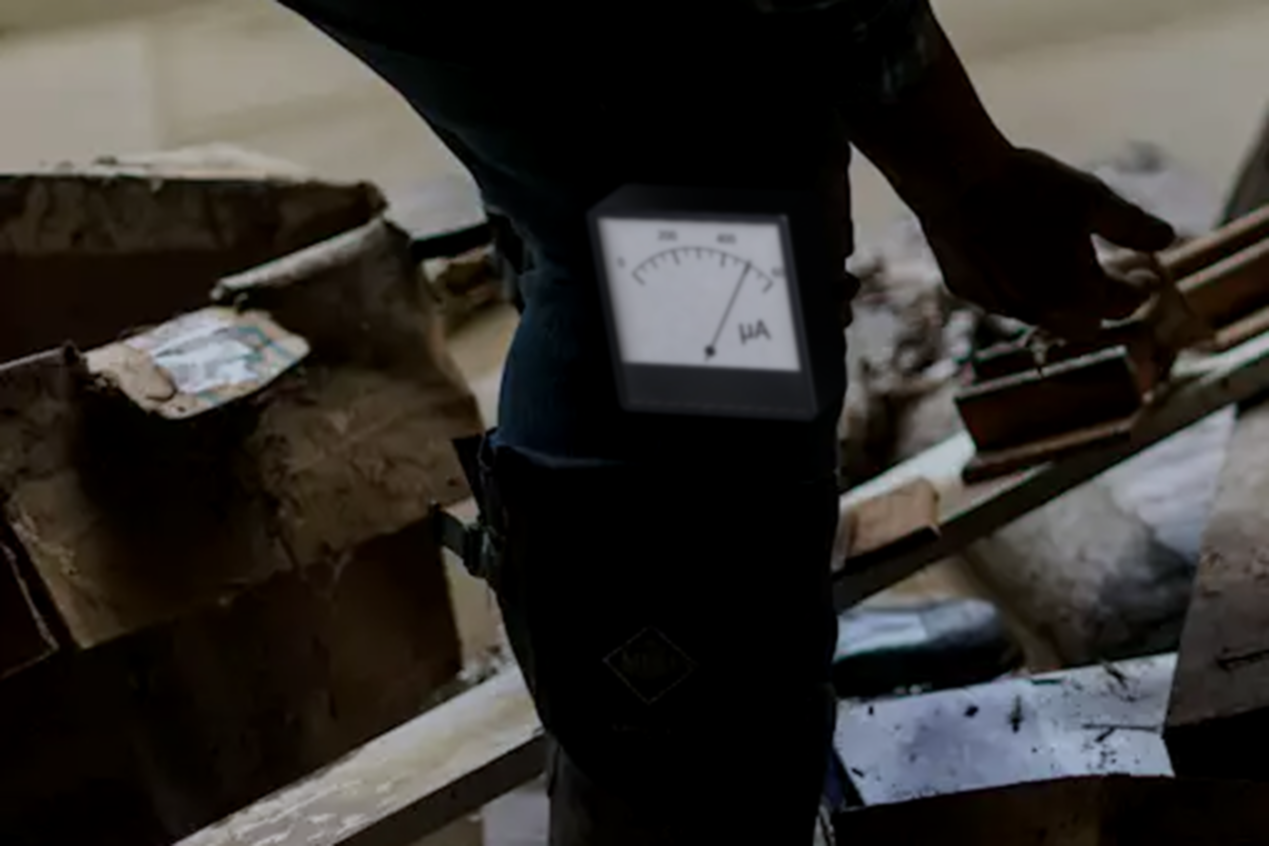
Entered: 500 µA
